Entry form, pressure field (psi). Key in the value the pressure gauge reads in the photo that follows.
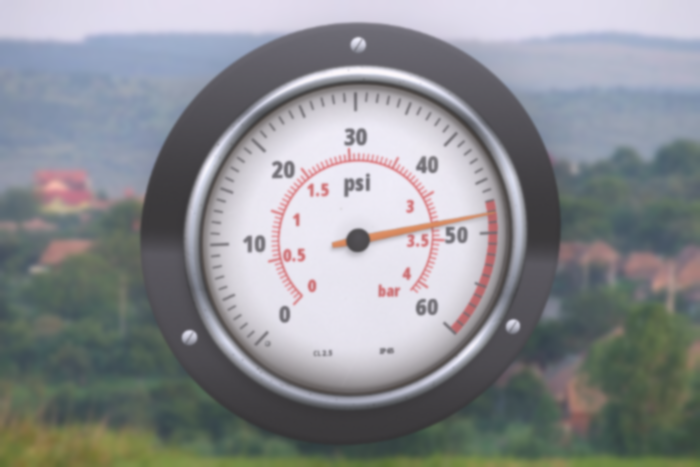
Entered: 48 psi
